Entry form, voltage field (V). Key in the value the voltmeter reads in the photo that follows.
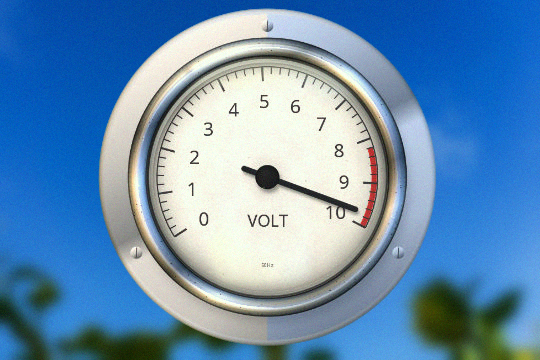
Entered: 9.7 V
